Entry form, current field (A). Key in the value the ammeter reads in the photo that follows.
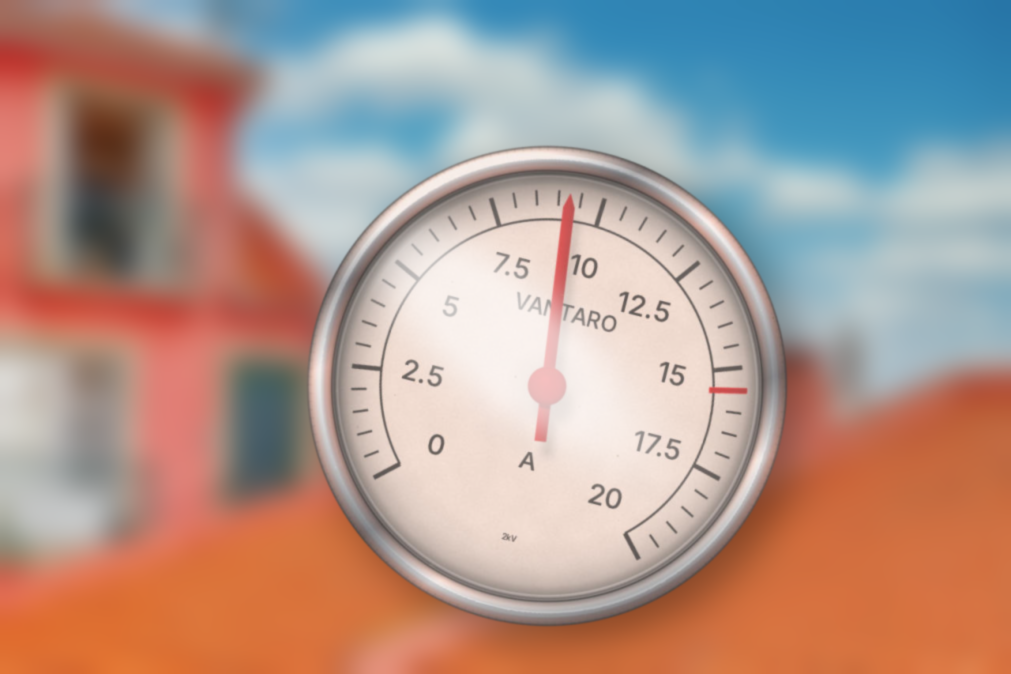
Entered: 9.25 A
